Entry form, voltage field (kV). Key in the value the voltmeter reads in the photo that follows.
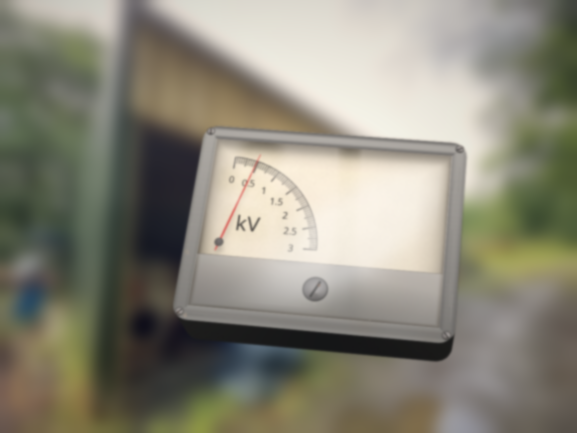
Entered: 0.5 kV
